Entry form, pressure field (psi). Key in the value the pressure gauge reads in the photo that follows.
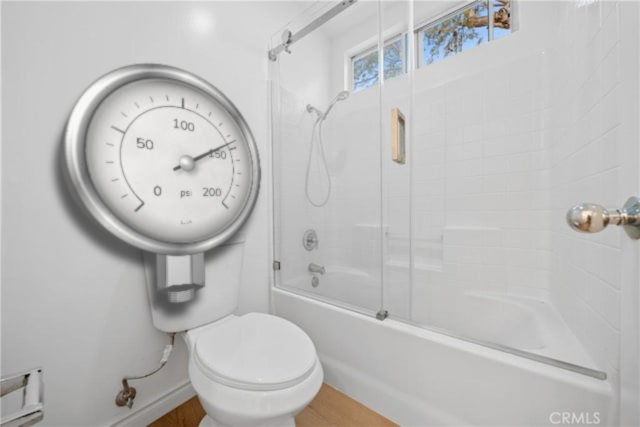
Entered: 145 psi
